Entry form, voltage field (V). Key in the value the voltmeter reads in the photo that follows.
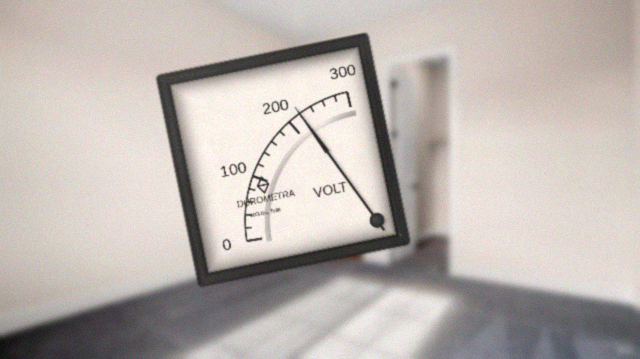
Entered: 220 V
